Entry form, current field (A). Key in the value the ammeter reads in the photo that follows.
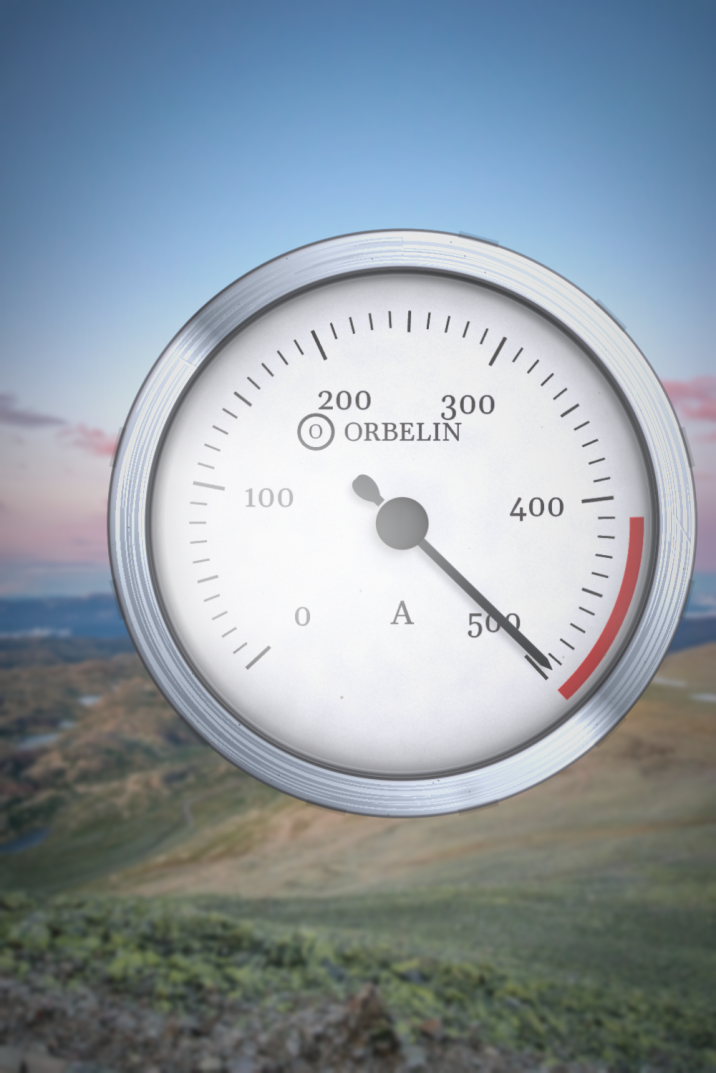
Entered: 495 A
